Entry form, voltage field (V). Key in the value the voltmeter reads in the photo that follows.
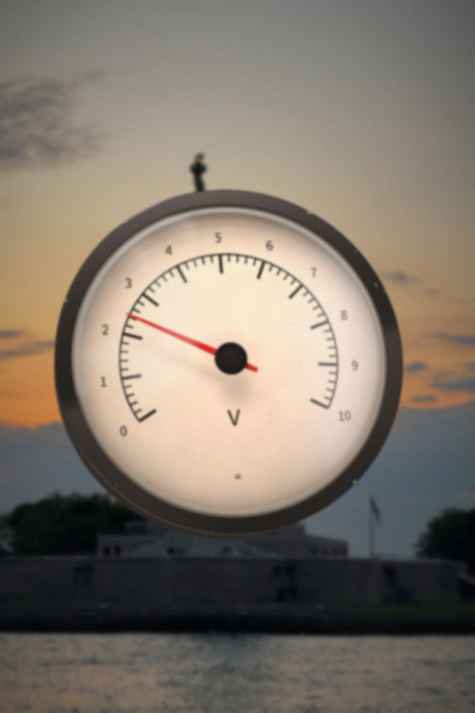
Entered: 2.4 V
